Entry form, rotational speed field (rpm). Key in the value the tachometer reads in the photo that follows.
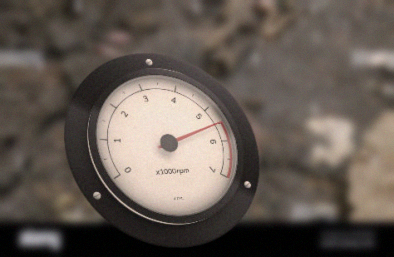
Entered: 5500 rpm
